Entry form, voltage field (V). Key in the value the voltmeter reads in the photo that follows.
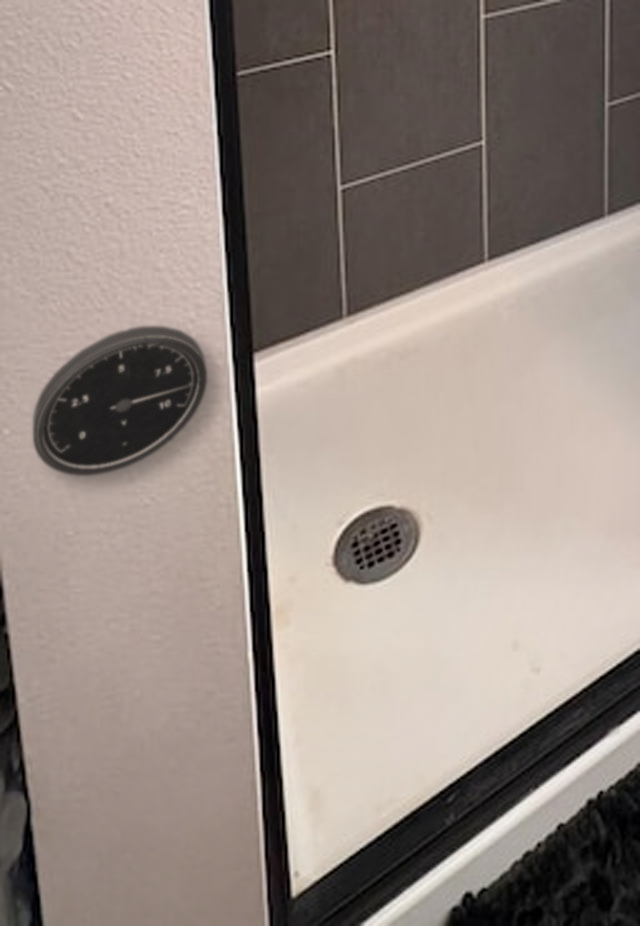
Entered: 9 V
